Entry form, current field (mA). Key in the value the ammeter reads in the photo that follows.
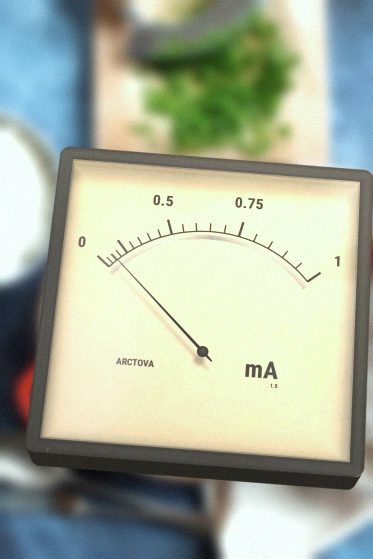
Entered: 0.15 mA
